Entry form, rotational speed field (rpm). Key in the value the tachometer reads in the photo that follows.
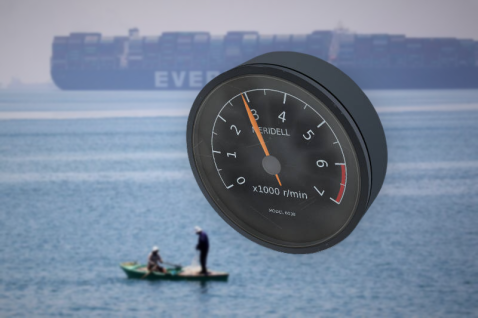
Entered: 3000 rpm
